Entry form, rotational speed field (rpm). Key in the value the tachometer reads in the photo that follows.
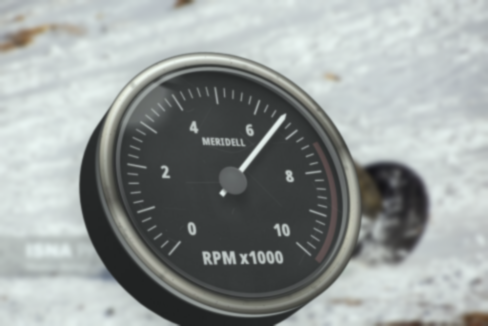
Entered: 6600 rpm
